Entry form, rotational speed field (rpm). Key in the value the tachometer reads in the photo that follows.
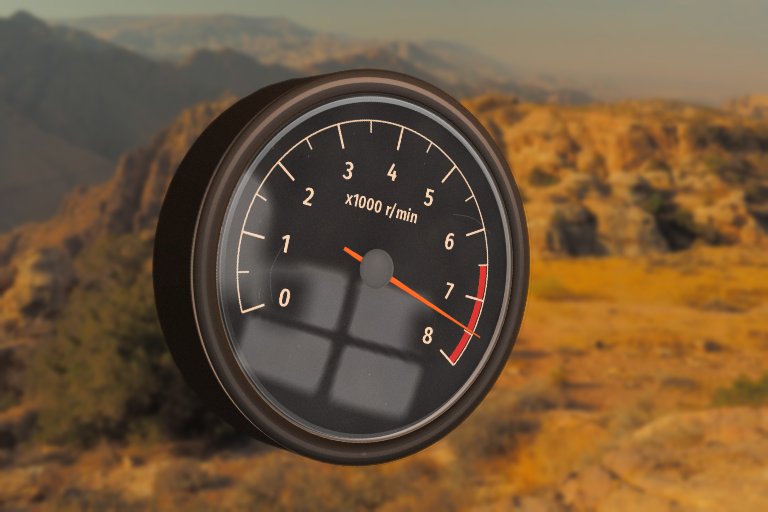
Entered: 7500 rpm
